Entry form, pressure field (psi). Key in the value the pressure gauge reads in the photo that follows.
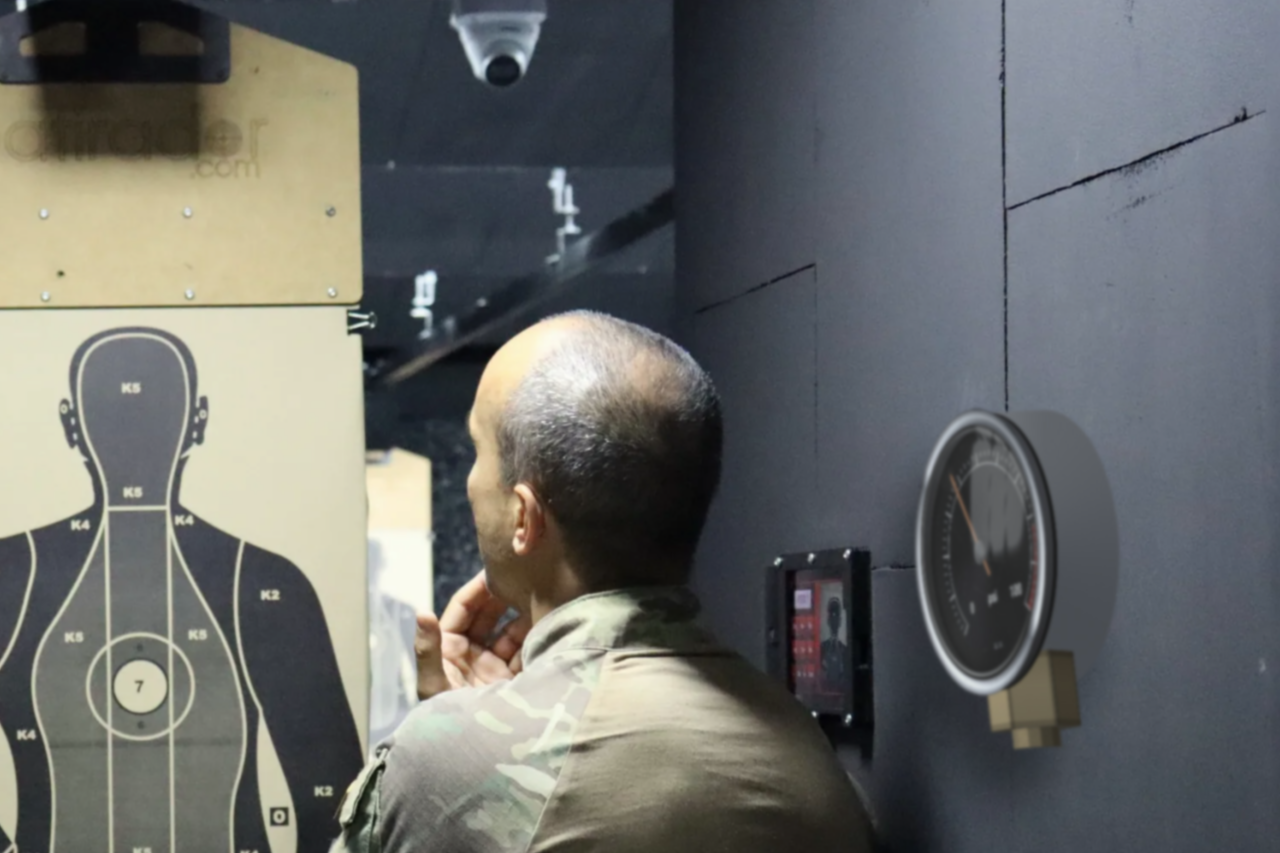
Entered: 40 psi
